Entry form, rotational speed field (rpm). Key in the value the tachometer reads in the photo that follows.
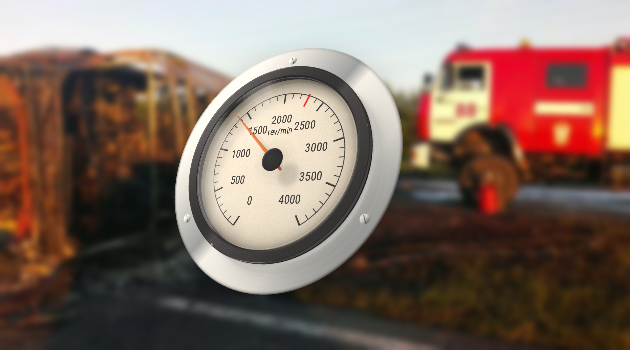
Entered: 1400 rpm
